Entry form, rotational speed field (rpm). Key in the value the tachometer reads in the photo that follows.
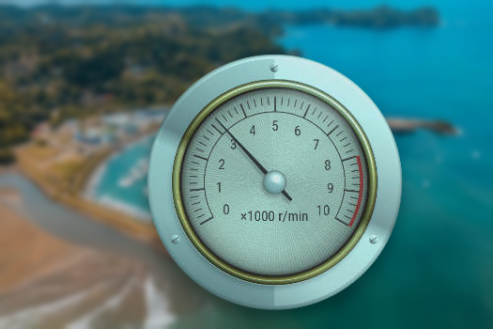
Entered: 3200 rpm
